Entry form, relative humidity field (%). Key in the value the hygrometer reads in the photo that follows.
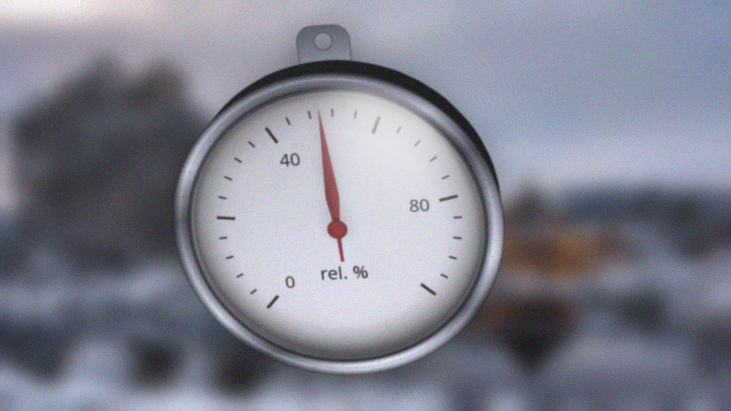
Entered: 50 %
